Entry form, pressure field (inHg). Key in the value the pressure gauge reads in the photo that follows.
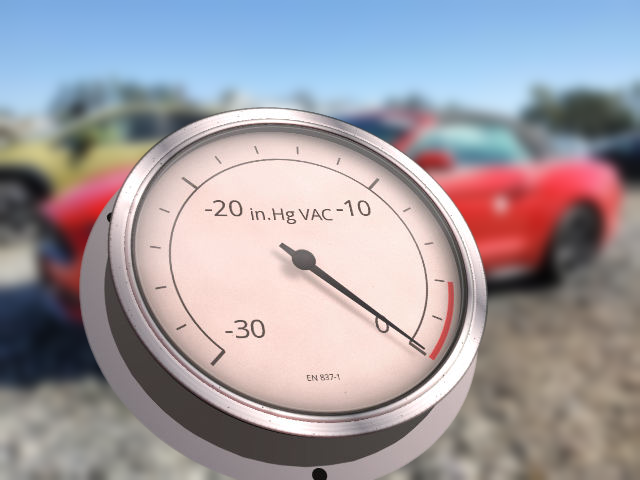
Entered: 0 inHg
